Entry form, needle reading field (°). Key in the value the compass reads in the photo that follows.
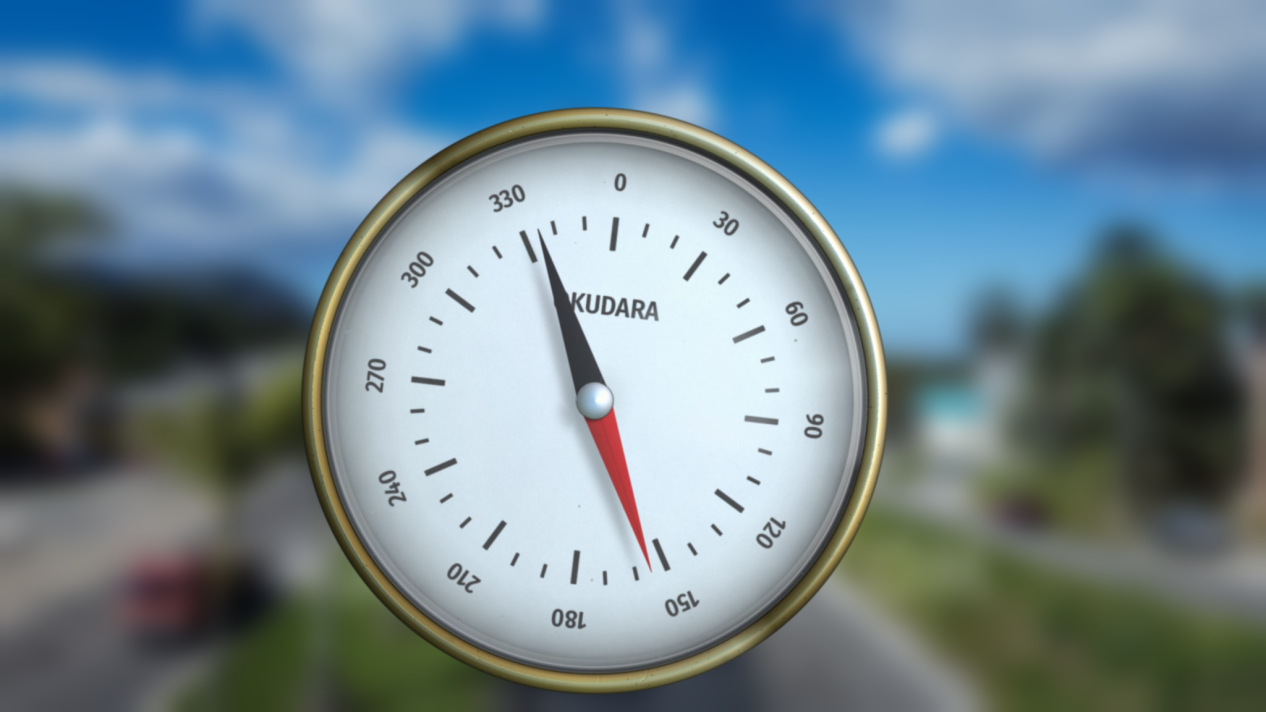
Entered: 155 °
